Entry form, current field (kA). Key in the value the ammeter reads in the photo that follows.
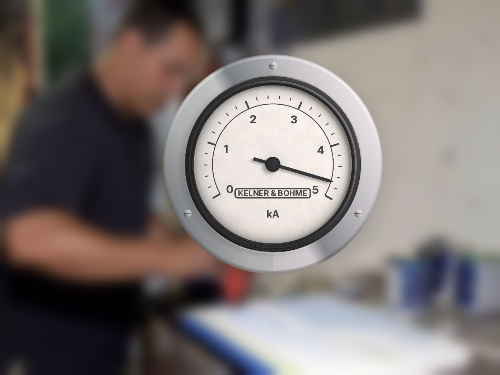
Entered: 4.7 kA
